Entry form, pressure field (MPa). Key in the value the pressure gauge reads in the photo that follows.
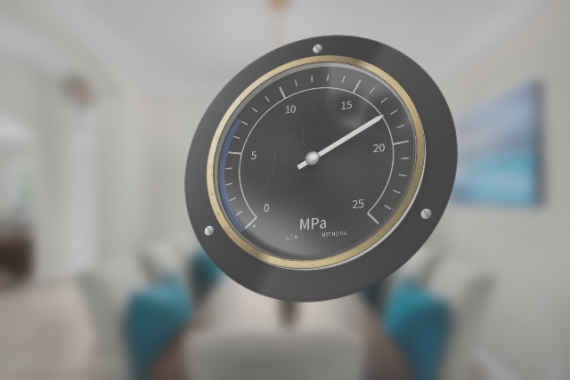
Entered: 18 MPa
